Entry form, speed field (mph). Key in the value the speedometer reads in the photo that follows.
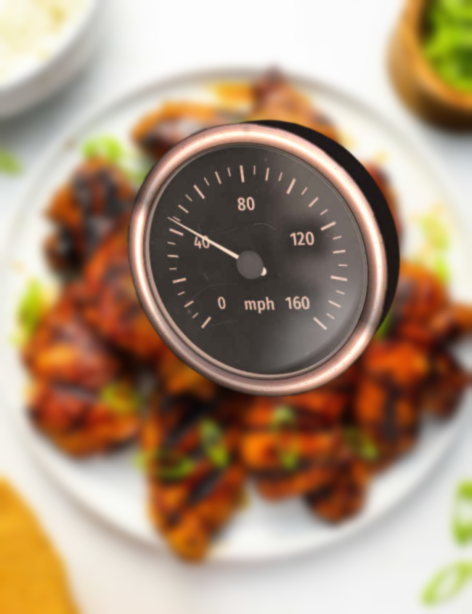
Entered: 45 mph
